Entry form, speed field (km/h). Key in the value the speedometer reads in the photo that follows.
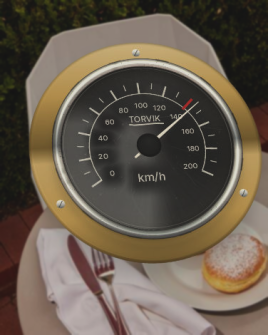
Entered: 145 km/h
